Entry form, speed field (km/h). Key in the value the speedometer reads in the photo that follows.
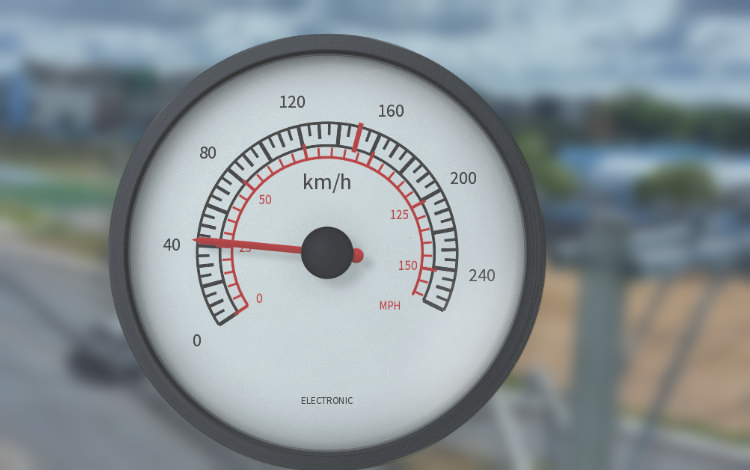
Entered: 42.5 km/h
